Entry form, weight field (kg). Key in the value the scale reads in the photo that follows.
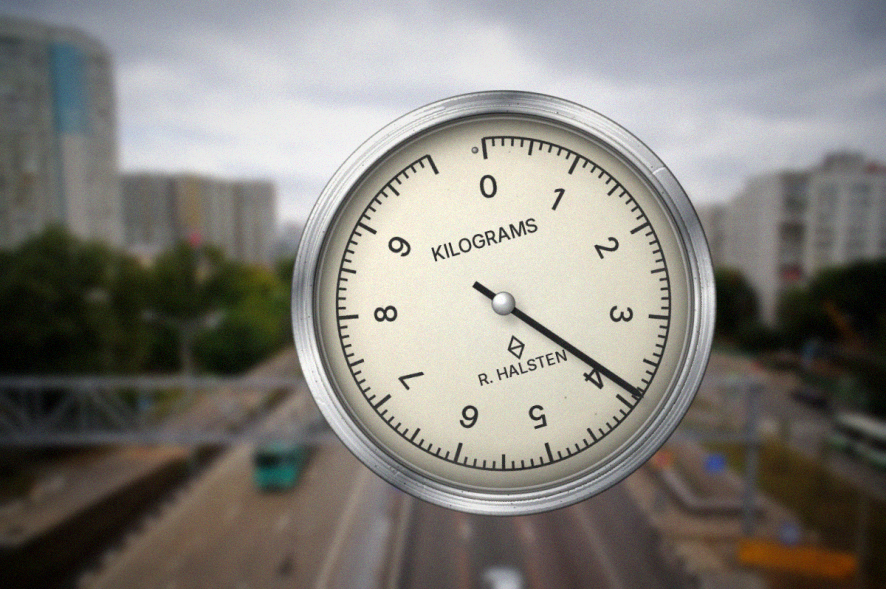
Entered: 3.85 kg
